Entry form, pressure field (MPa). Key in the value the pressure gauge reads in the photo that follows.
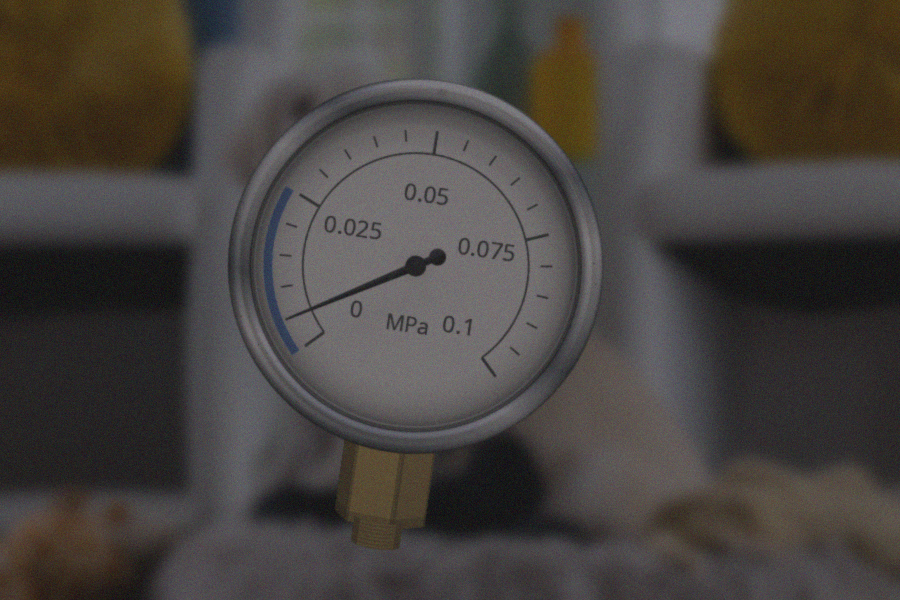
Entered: 0.005 MPa
